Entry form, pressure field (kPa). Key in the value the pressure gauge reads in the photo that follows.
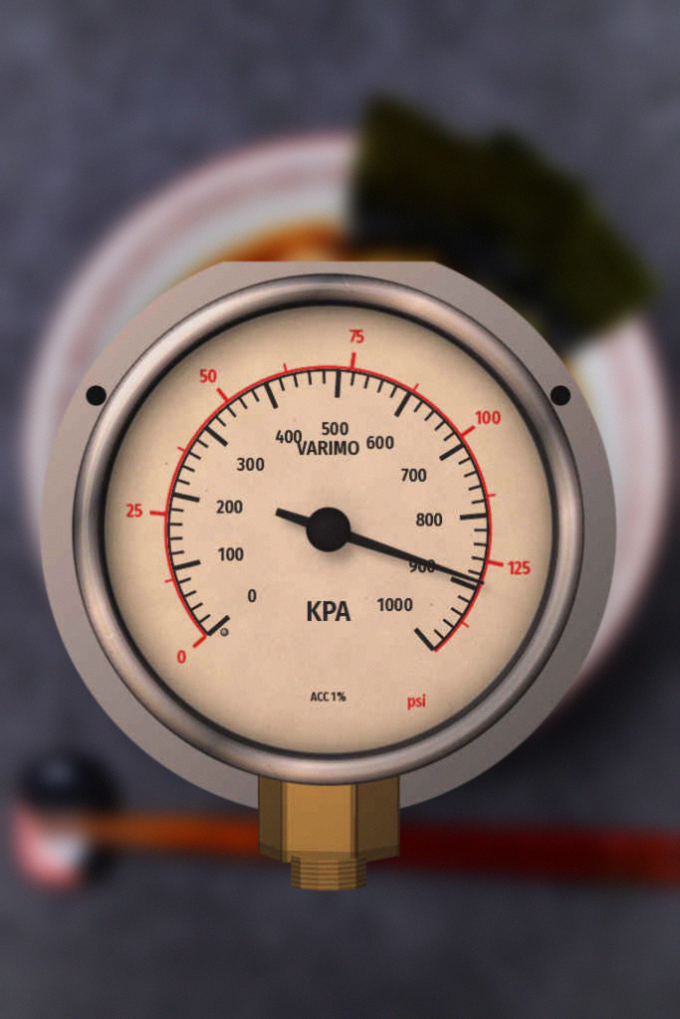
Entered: 890 kPa
